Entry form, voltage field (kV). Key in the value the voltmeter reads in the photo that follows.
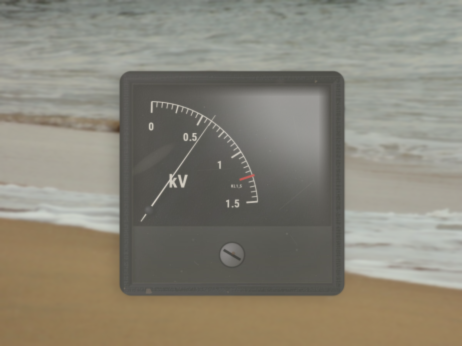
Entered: 0.6 kV
